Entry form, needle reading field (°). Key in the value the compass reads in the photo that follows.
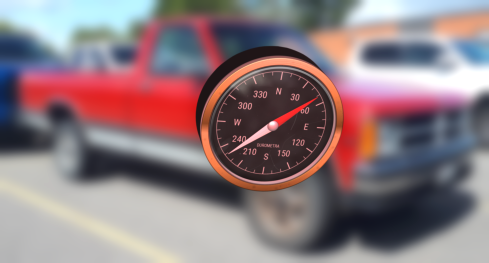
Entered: 50 °
